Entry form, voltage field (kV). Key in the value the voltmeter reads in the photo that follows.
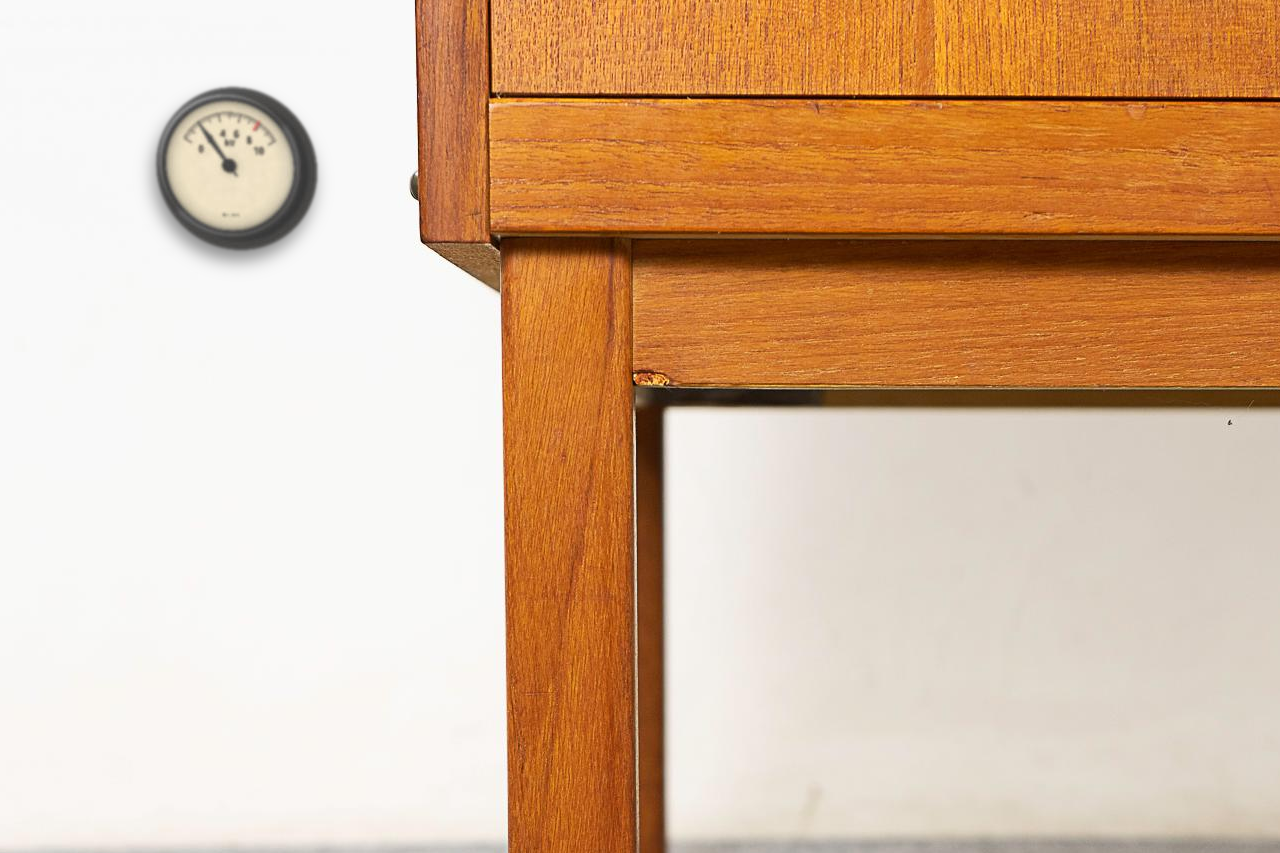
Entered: 2 kV
